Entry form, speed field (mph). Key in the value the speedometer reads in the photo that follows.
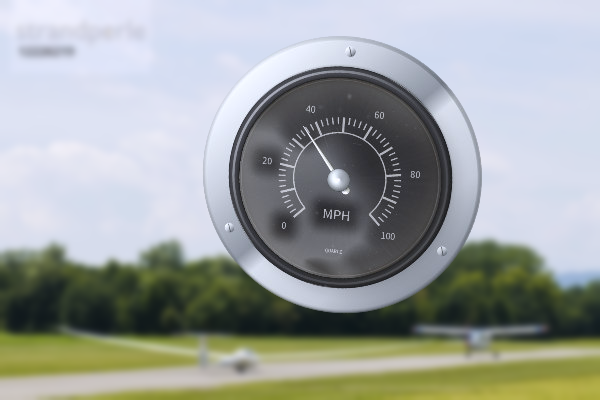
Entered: 36 mph
